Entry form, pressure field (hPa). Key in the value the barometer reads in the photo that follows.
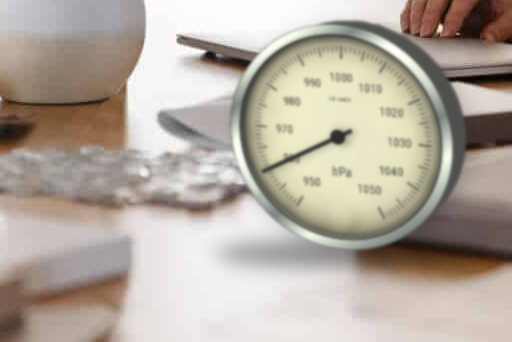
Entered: 960 hPa
